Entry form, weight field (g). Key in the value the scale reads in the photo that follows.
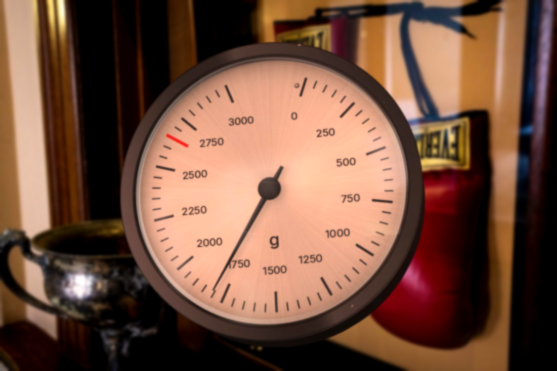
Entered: 1800 g
